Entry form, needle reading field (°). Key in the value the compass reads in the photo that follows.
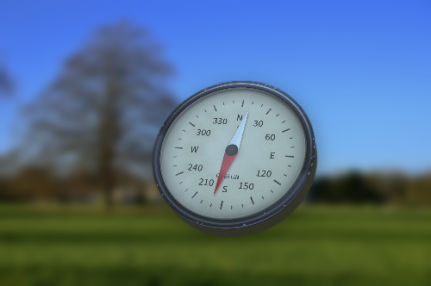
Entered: 190 °
